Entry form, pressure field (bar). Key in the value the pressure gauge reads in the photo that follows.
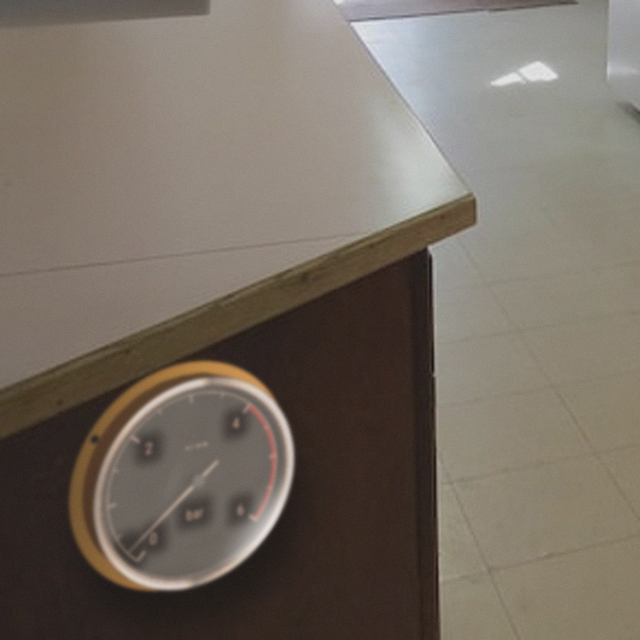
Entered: 0.25 bar
